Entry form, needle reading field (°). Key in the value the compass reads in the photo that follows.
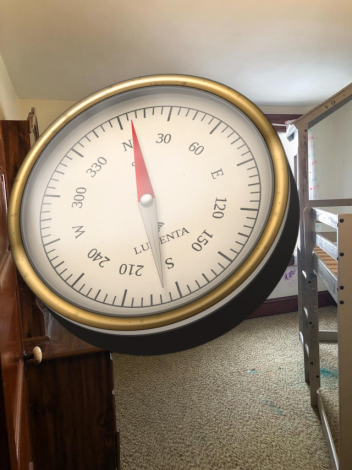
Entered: 7.5 °
